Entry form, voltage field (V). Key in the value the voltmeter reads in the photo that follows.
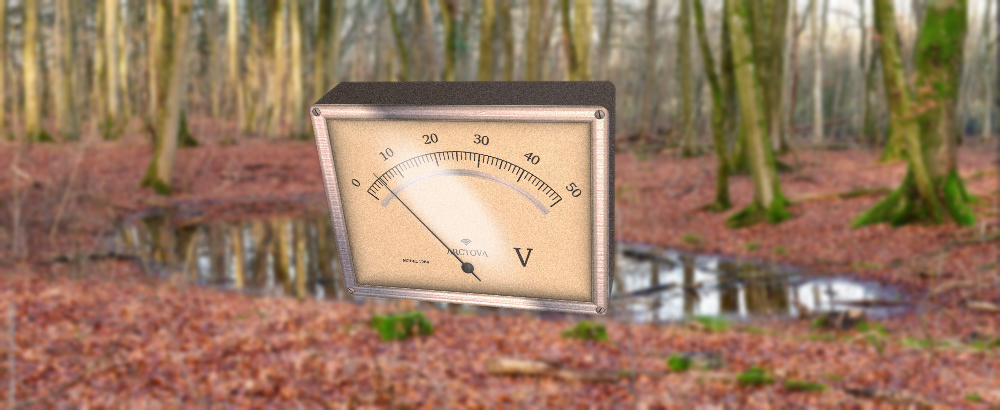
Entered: 5 V
